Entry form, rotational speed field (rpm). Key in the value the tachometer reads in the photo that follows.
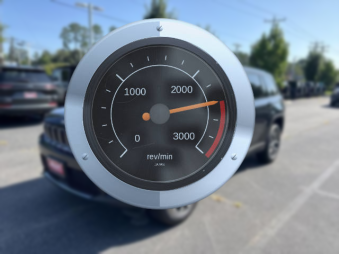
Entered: 2400 rpm
